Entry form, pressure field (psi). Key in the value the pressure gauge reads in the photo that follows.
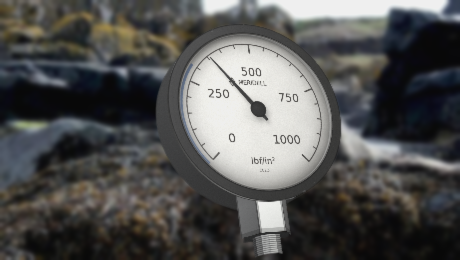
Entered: 350 psi
